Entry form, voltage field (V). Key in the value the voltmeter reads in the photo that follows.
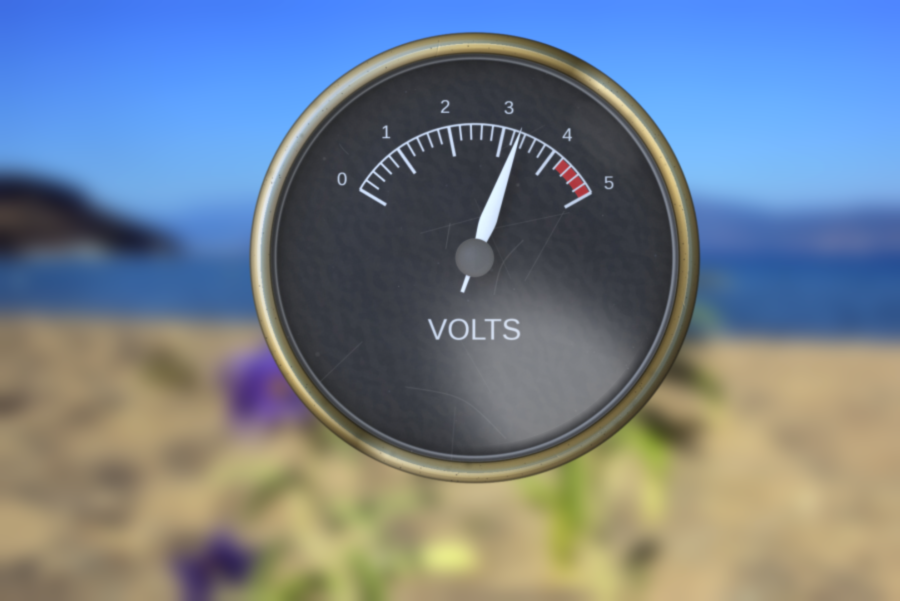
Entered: 3.3 V
